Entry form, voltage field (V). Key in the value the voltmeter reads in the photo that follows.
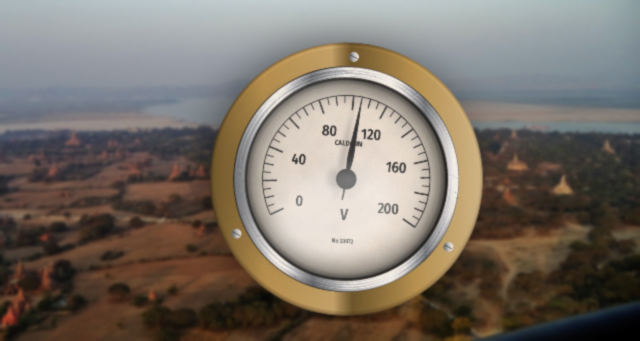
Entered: 105 V
